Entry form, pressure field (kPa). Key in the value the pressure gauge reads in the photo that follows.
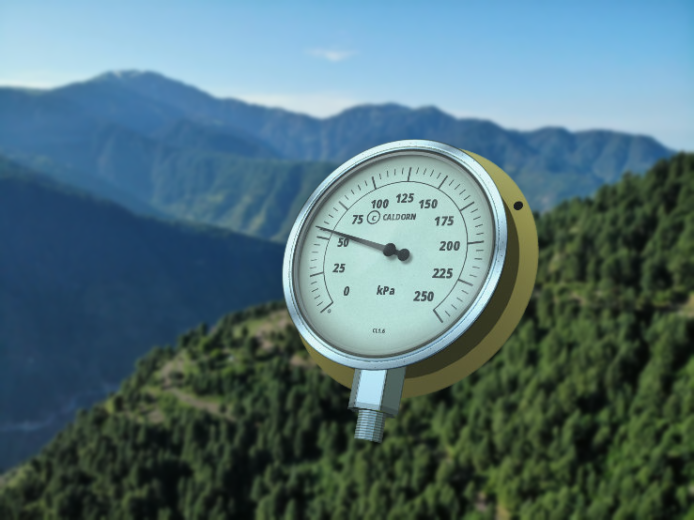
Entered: 55 kPa
